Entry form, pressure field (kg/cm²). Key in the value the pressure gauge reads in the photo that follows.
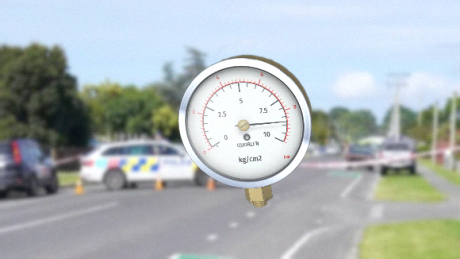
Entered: 8.75 kg/cm²
